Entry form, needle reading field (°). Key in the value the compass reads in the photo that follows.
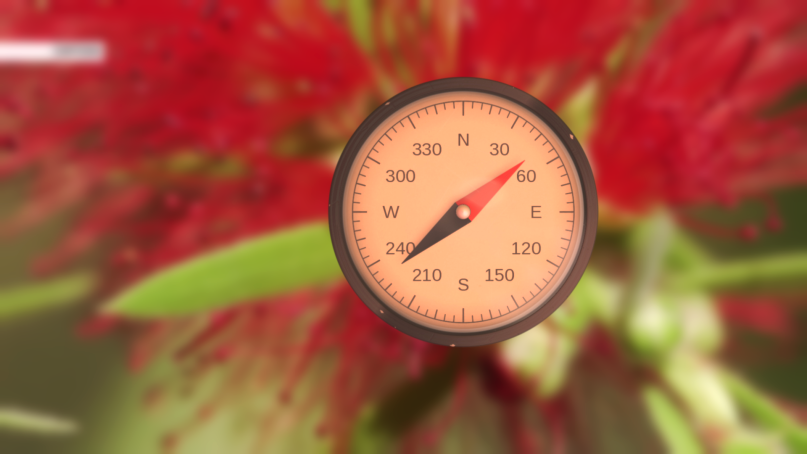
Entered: 50 °
